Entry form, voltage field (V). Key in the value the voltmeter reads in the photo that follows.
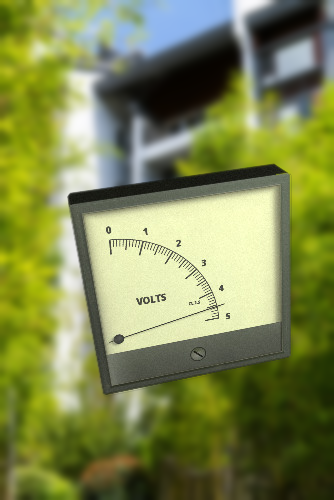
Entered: 4.5 V
